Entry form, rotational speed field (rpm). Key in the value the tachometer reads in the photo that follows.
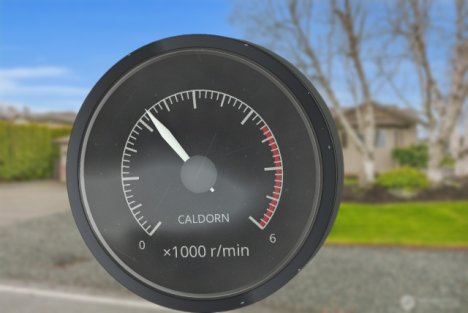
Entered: 2200 rpm
